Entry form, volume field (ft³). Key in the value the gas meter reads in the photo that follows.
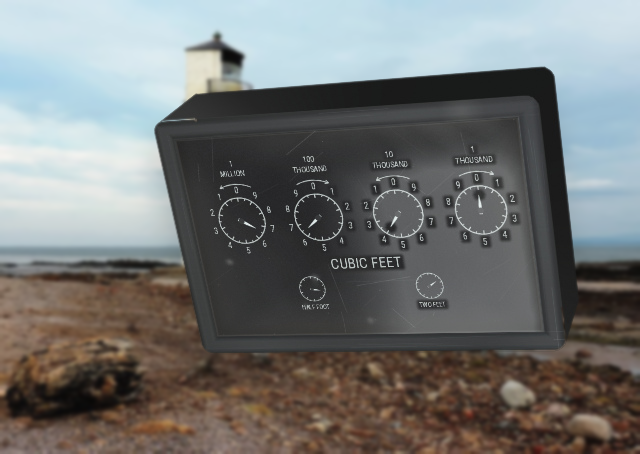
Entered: 664000 ft³
